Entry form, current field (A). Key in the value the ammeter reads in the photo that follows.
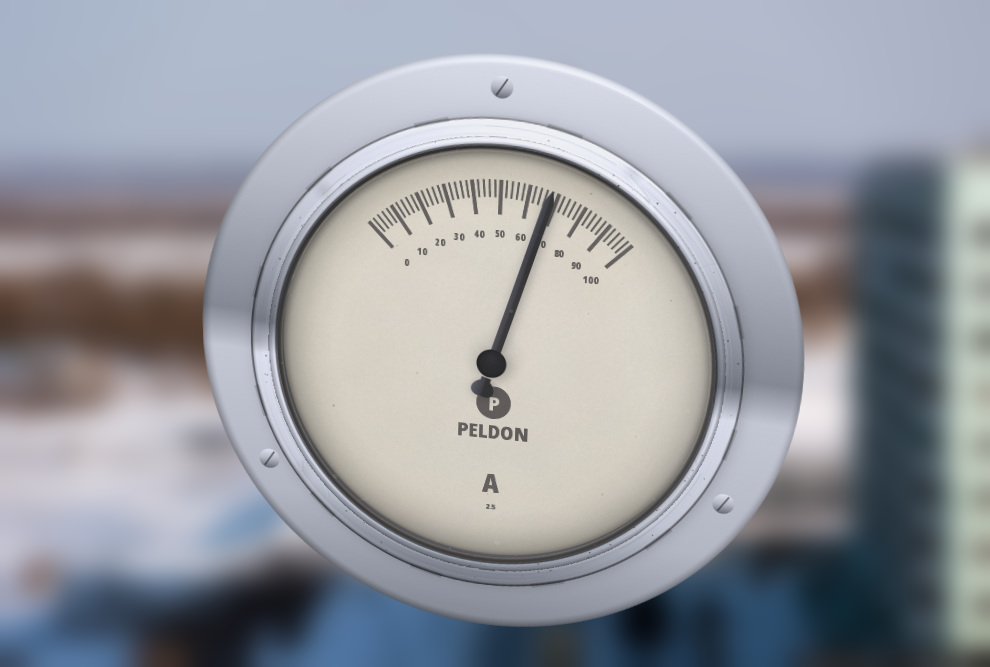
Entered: 68 A
